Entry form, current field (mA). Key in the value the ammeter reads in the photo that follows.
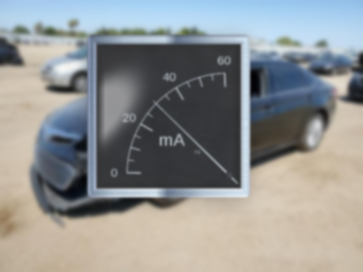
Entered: 30 mA
